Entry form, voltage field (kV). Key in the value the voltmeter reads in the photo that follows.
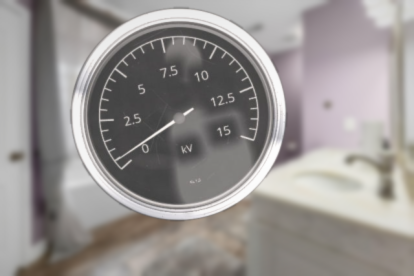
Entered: 0.5 kV
